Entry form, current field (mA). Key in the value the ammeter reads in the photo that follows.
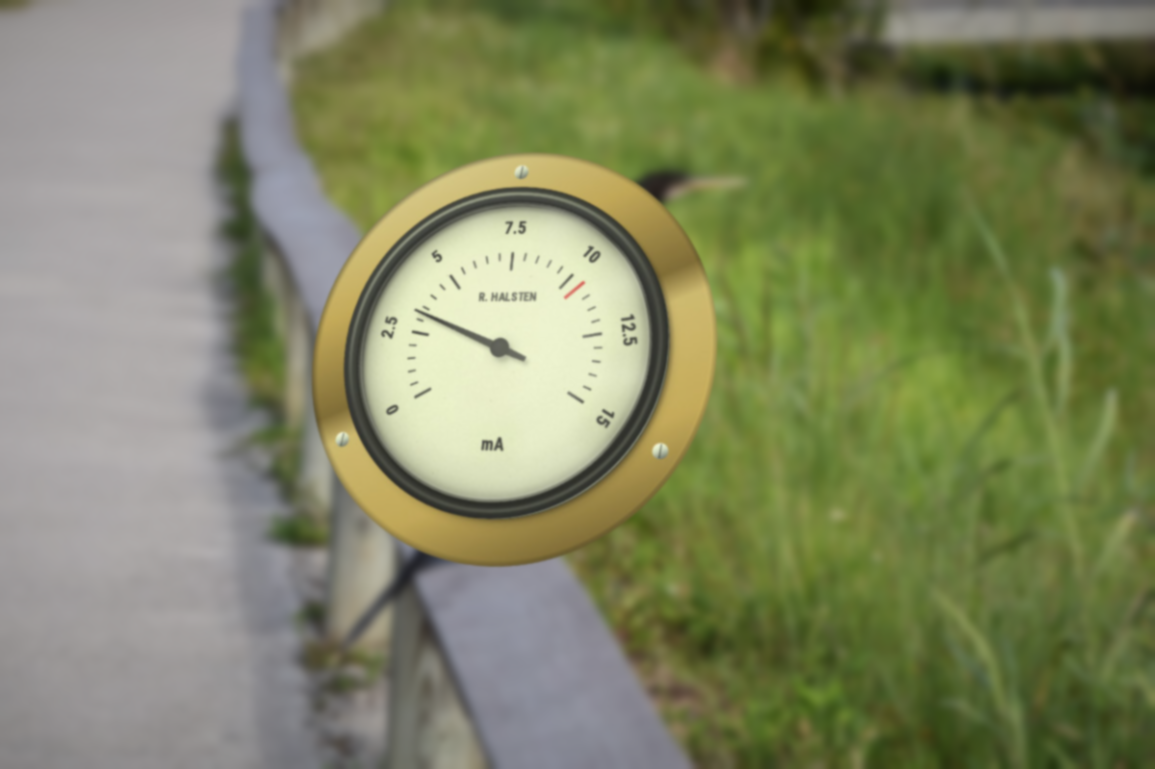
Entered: 3.25 mA
